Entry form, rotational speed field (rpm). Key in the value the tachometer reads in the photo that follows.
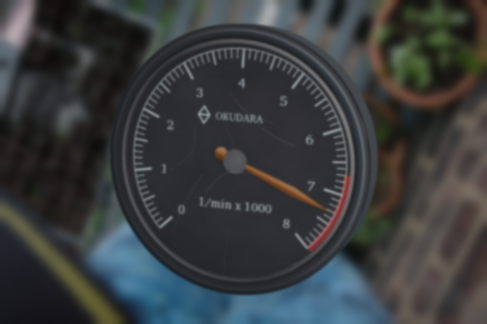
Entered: 7300 rpm
